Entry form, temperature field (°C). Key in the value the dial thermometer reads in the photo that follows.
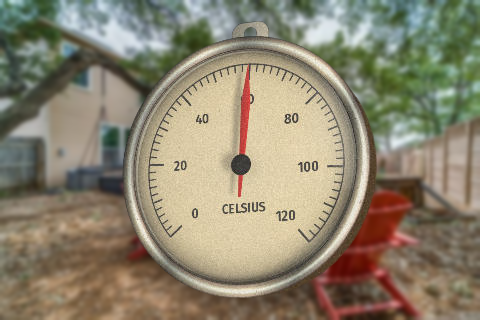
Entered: 60 °C
